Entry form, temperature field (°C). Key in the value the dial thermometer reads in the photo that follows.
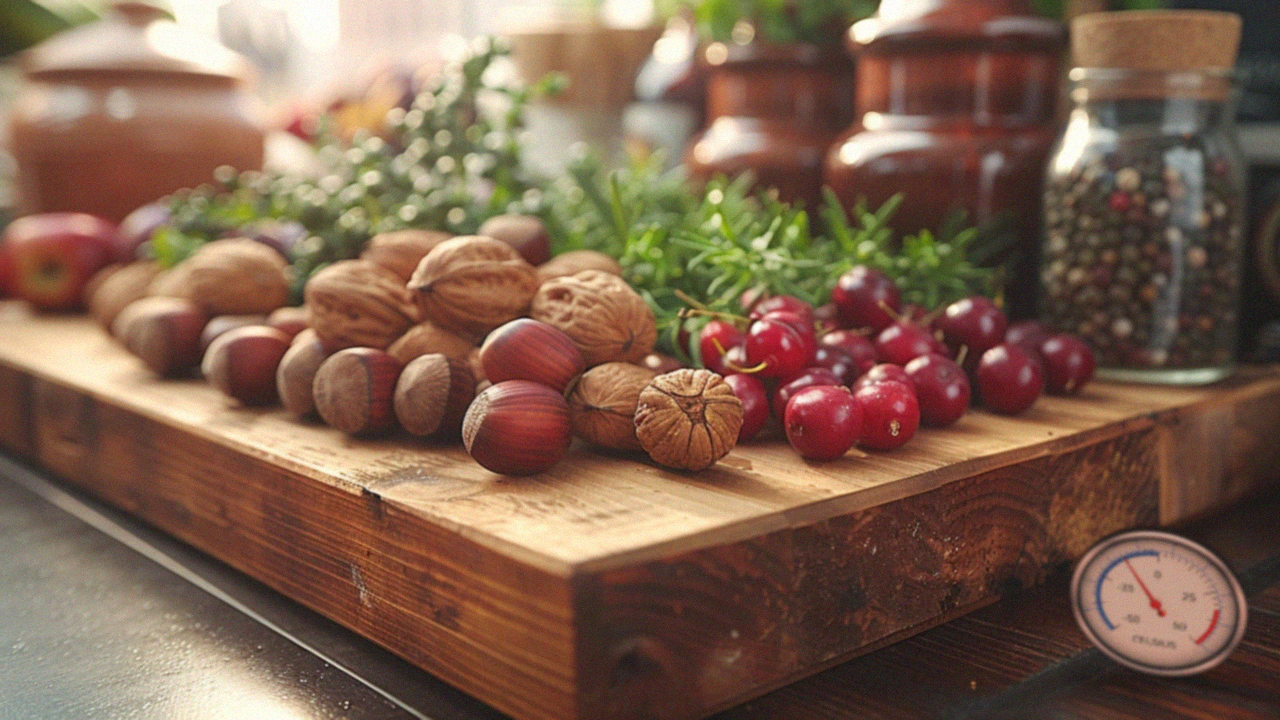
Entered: -12.5 °C
